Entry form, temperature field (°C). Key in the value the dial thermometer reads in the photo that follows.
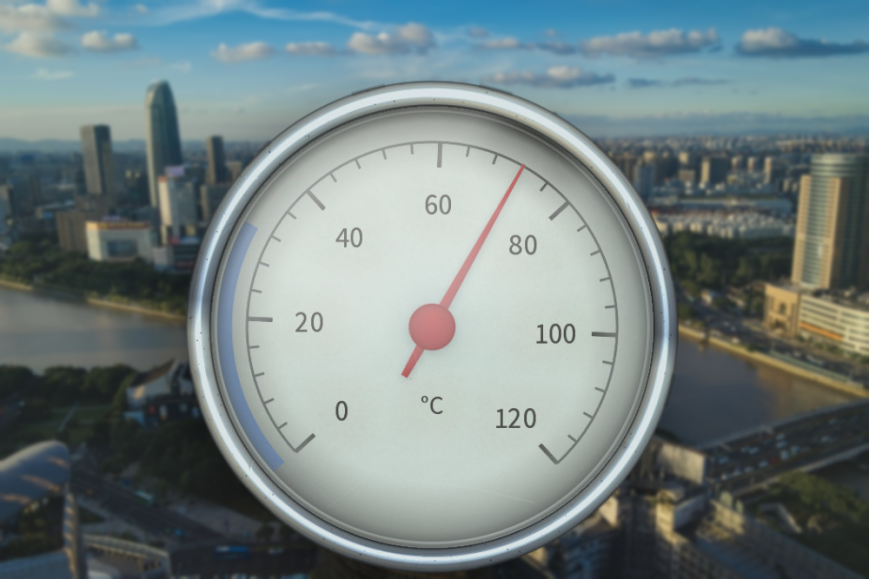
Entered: 72 °C
